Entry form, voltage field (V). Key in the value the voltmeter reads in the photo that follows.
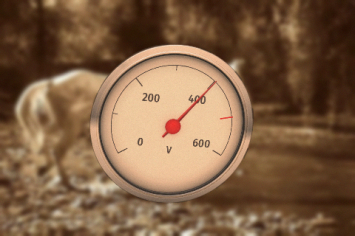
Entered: 400 V
